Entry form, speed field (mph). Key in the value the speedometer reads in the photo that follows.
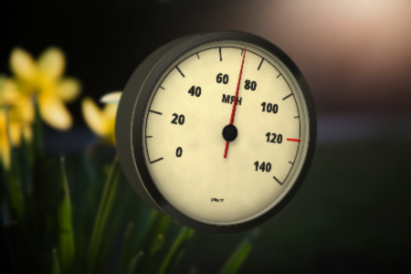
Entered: 70 mph
